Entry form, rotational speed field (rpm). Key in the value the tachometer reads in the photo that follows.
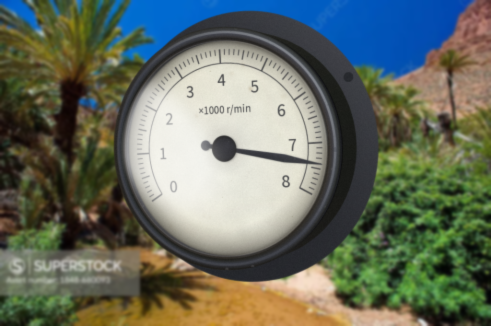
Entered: 7400 rpm
